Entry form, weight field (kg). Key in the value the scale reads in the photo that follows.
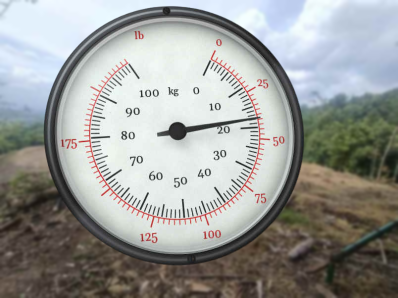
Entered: 18 kg
